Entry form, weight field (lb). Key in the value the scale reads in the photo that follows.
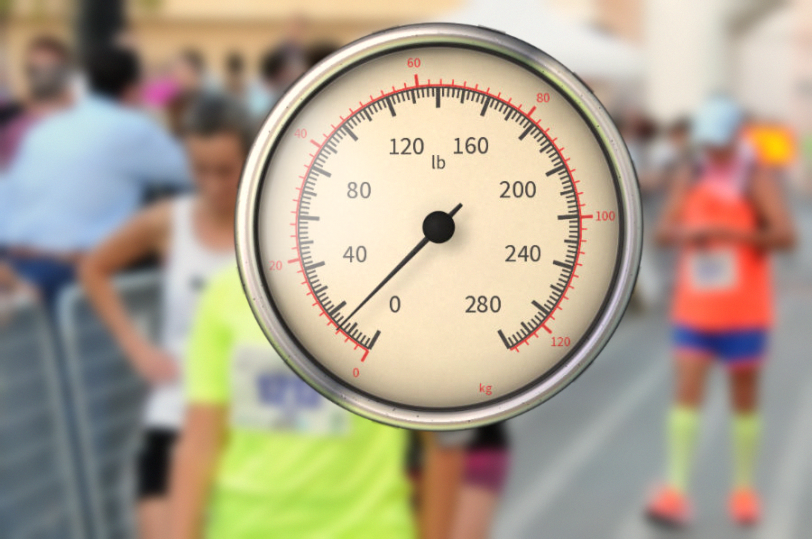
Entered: 14 lb
